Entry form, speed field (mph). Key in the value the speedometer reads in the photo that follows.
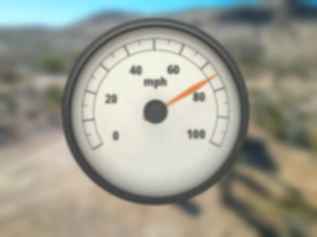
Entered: 75 mph
